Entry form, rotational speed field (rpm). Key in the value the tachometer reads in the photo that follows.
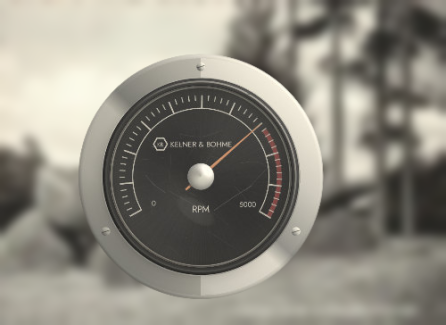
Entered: 3500 rpm
